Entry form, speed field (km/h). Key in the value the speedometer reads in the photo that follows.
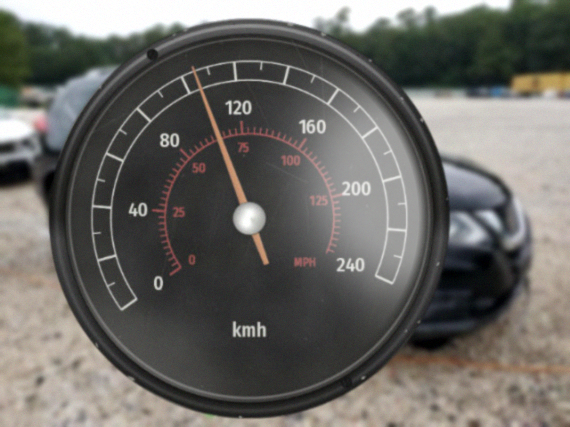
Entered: 105 km/h
